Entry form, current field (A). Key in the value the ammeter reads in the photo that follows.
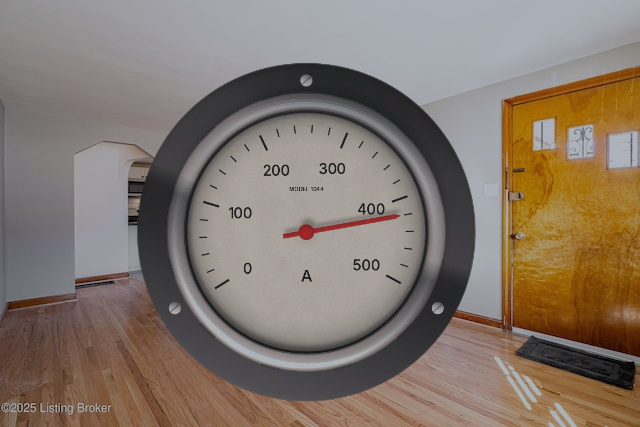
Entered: 420 A
